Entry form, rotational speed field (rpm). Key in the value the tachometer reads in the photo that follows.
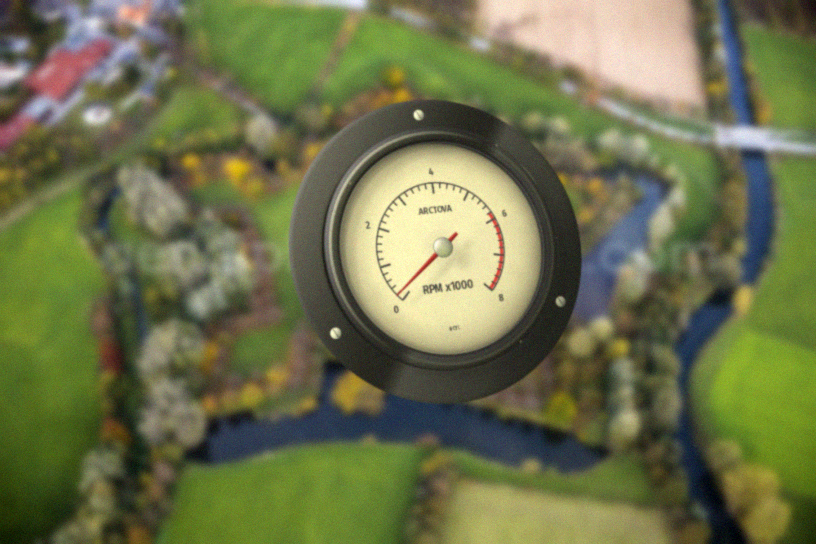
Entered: 200 rpm
